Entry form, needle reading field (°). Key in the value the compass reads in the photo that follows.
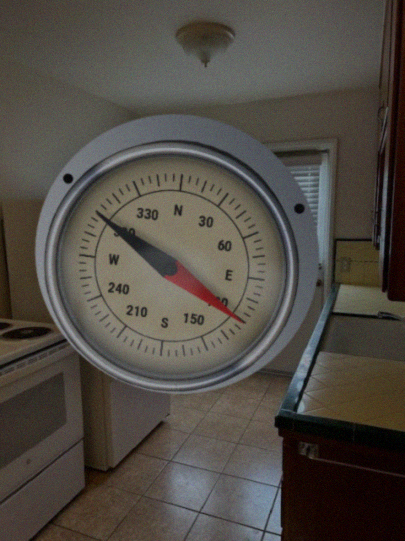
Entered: 120 °
